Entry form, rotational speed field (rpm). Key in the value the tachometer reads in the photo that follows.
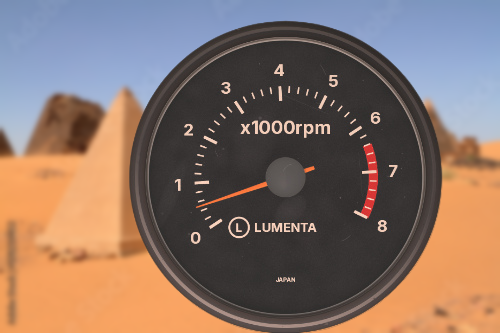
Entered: 500 rpm
